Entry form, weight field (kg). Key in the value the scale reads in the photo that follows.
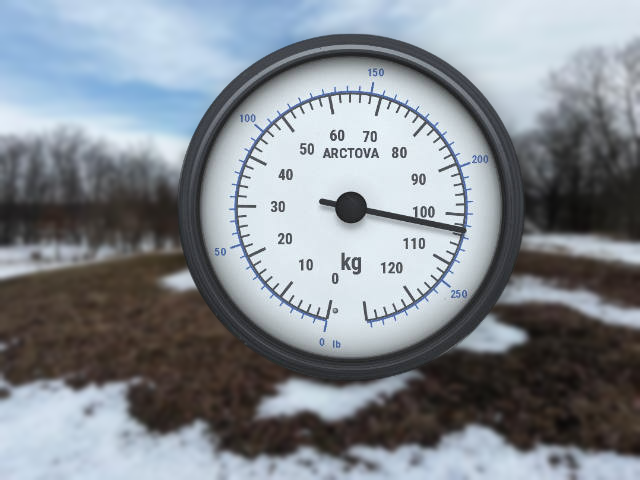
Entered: 103 kg
